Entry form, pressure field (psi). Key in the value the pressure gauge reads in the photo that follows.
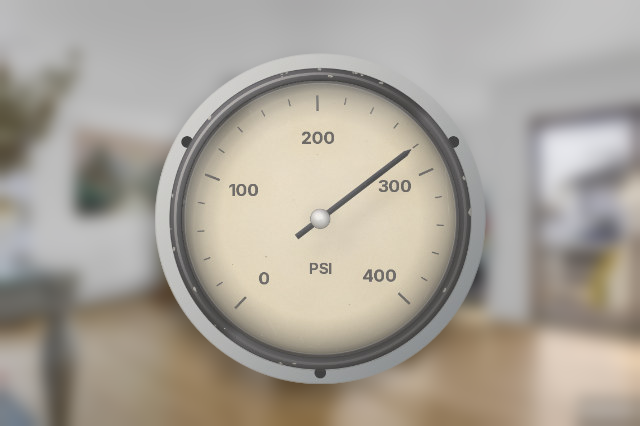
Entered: 280 psi
